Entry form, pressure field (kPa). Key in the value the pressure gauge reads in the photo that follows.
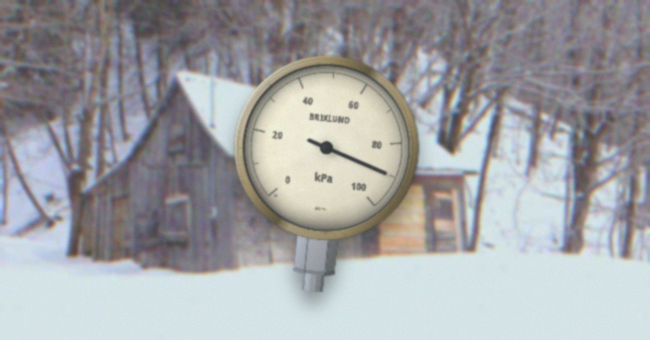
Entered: 90 kPa
